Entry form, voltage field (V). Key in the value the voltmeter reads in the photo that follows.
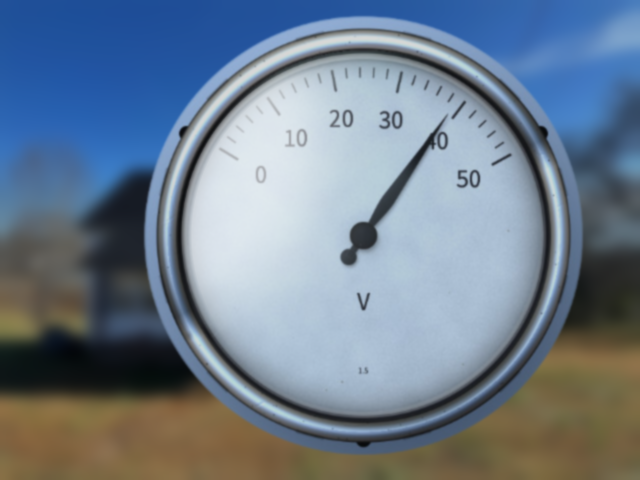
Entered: 39 V
